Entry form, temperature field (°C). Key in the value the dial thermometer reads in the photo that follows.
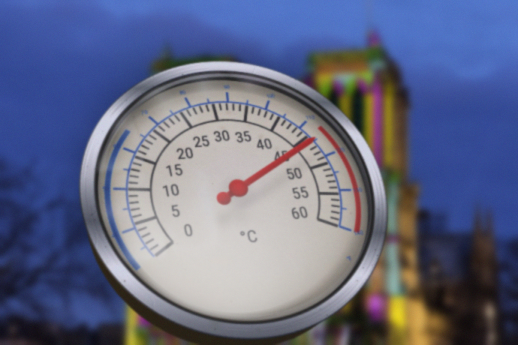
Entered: 46 °C
